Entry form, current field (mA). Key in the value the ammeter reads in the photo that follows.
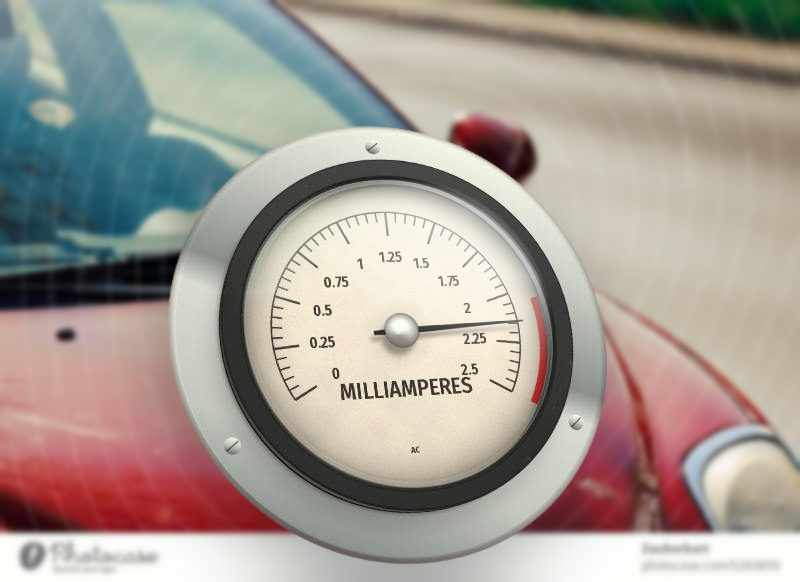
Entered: 2.15 mA
